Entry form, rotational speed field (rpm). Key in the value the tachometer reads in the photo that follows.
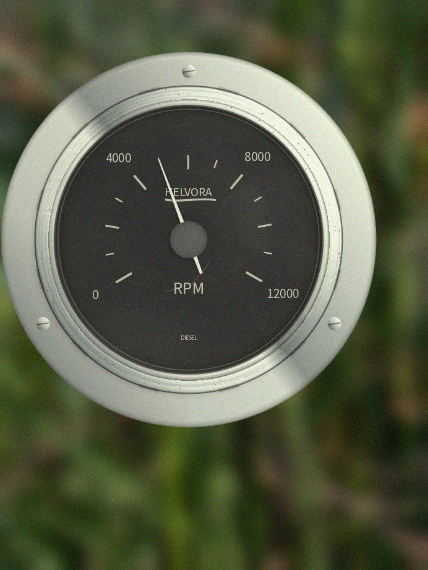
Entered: 5000 rpm
